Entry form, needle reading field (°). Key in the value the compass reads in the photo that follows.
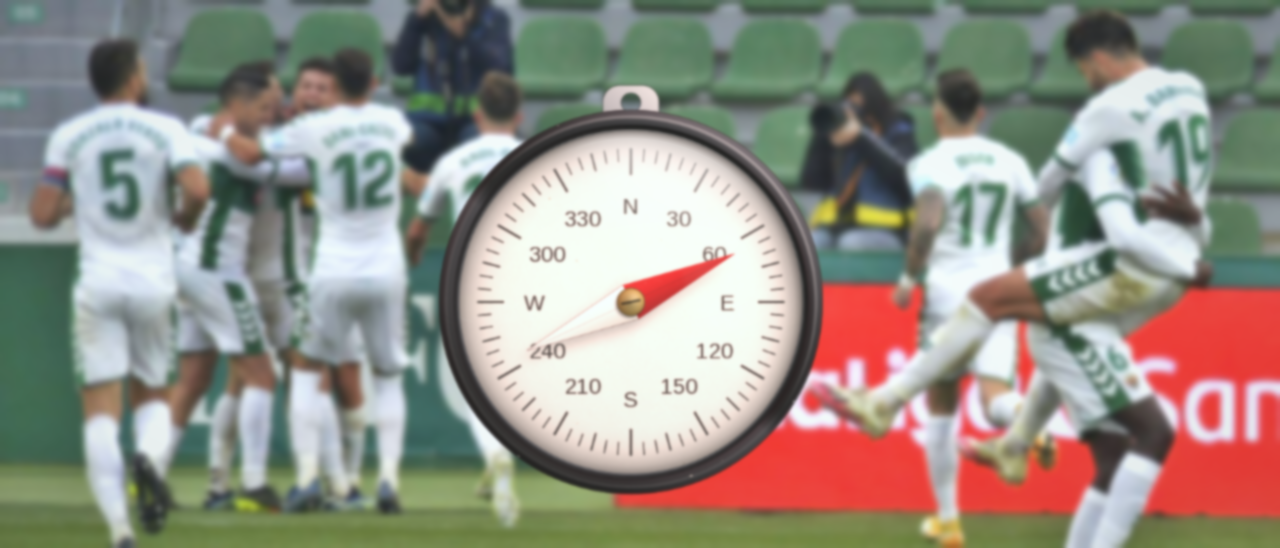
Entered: 65 °
